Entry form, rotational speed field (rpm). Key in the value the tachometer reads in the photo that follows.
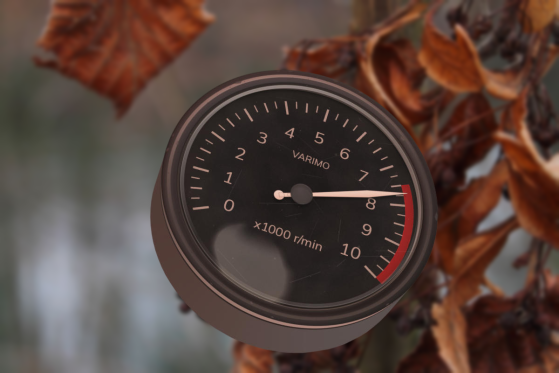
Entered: 7750 rpm
